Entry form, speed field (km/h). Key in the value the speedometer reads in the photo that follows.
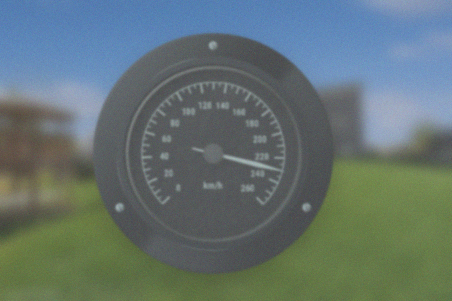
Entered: 230 km/h
